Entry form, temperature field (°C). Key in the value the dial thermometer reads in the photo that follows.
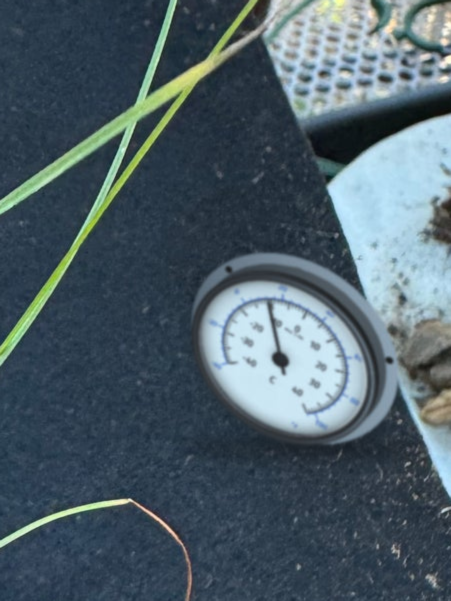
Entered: -10 °C
